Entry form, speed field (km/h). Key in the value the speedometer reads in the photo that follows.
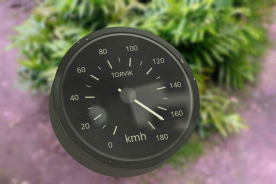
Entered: 170 km/h
